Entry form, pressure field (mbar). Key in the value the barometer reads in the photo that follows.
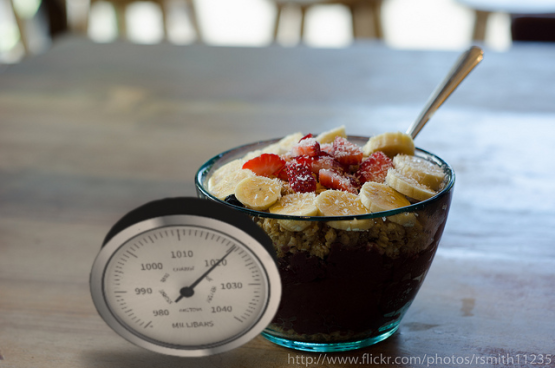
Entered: 1020 mbar
